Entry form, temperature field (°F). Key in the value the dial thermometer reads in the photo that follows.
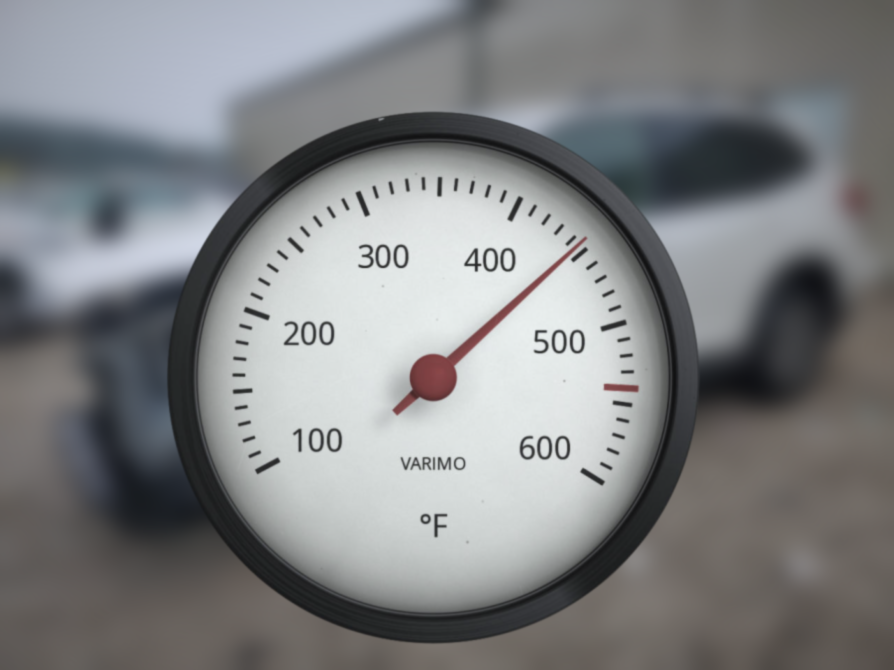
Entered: 445 °F
